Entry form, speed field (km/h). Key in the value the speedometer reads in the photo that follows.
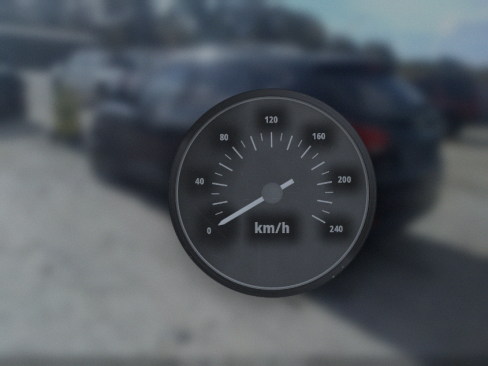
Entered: 0 km/h
